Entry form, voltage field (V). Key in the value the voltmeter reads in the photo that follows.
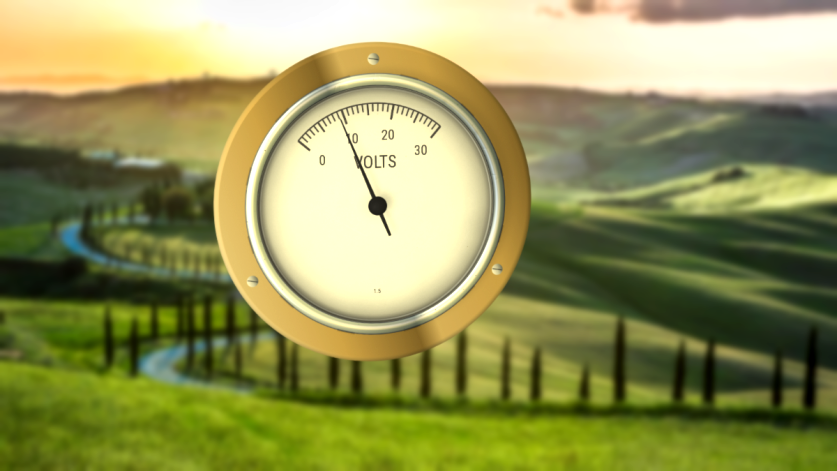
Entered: 9 V
